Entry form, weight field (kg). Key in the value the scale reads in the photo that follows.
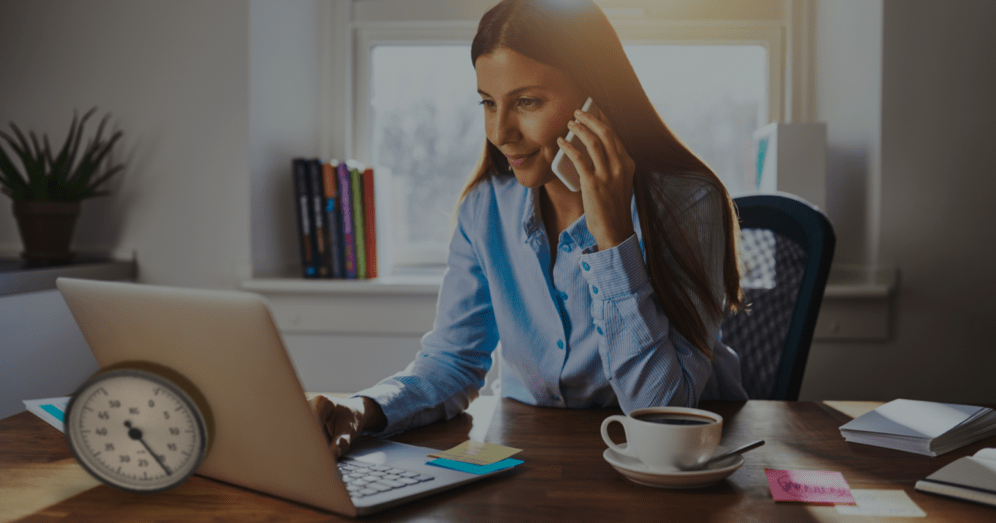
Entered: 20 kg
